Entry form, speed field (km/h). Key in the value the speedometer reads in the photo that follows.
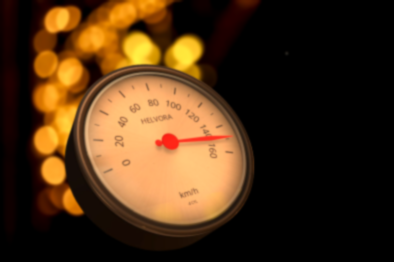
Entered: 150 km/h
